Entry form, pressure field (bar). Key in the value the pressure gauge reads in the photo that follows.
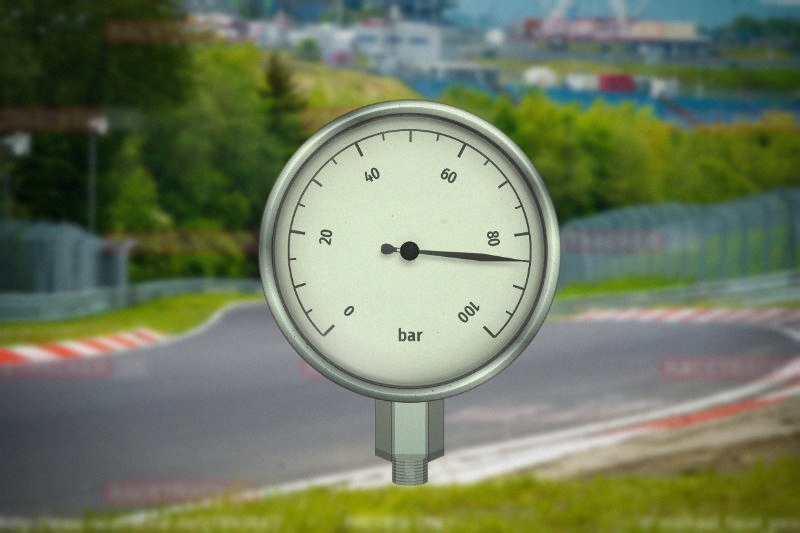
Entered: 85 bar
